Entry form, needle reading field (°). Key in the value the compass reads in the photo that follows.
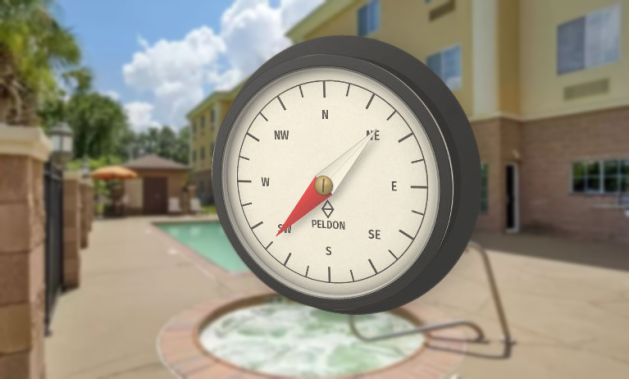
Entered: 225 °
